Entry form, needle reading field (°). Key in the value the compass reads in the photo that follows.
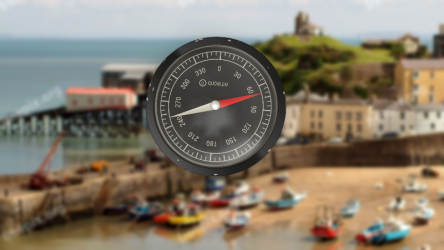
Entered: 70 °
